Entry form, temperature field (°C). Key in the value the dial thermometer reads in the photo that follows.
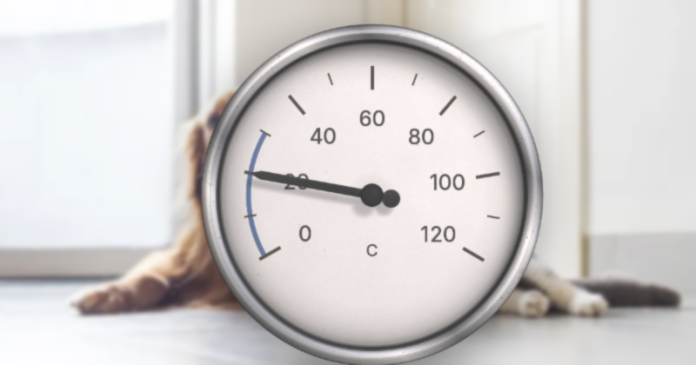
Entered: 20 °C
